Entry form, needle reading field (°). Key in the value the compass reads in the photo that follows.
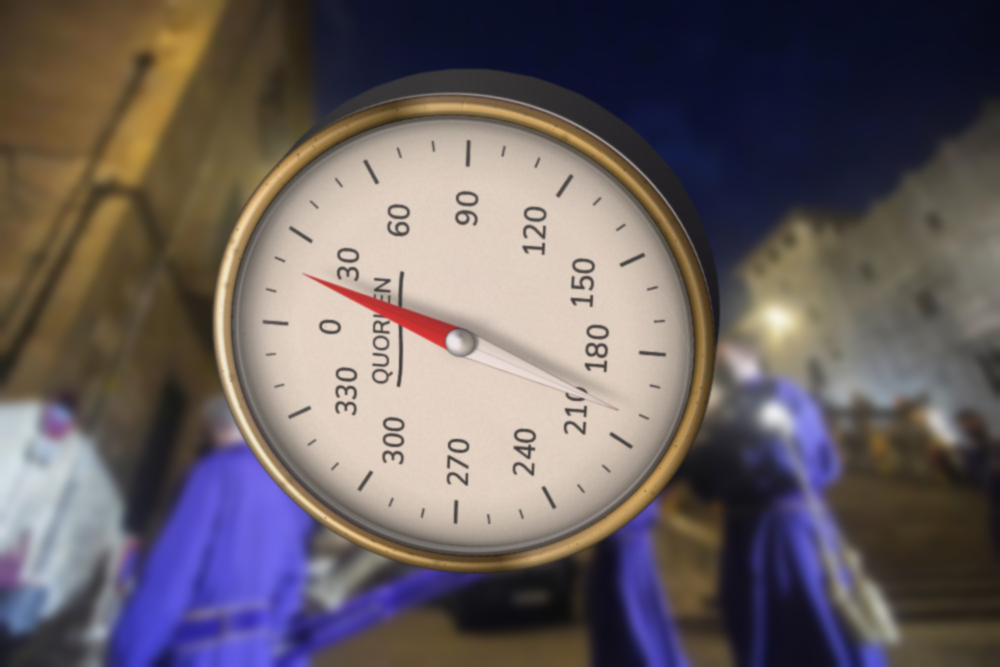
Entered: 20 °
